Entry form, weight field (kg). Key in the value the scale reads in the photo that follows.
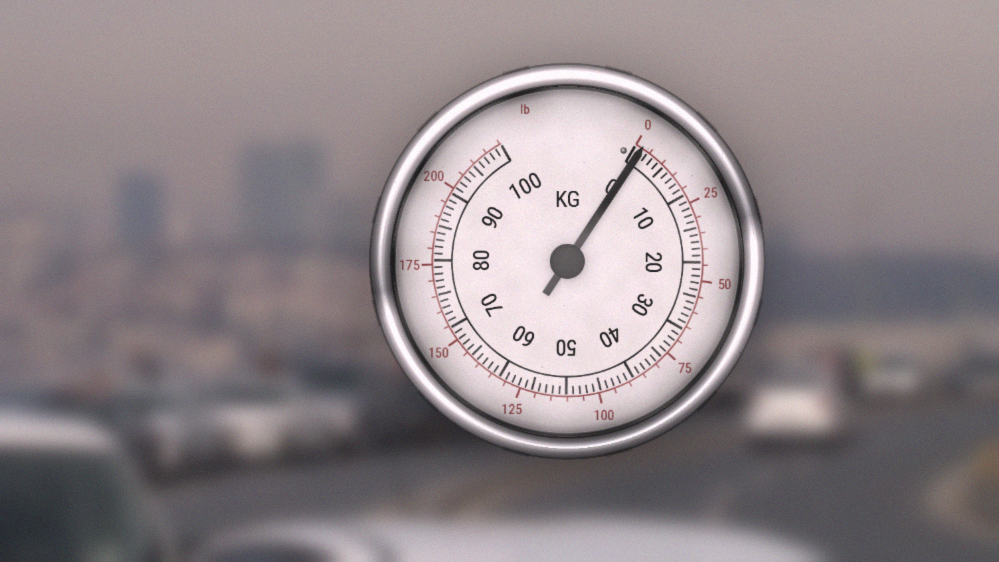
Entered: 1 kg
